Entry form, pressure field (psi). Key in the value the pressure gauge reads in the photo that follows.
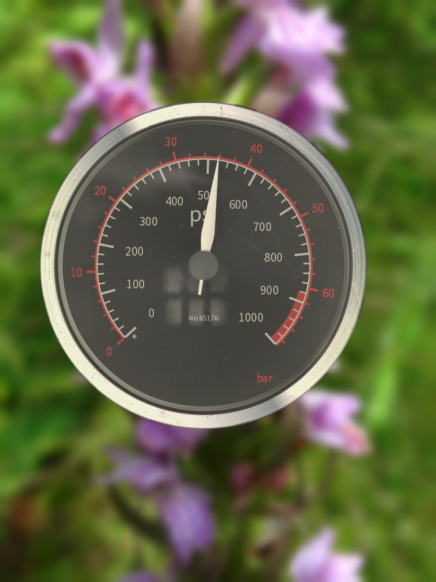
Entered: 520 psi
